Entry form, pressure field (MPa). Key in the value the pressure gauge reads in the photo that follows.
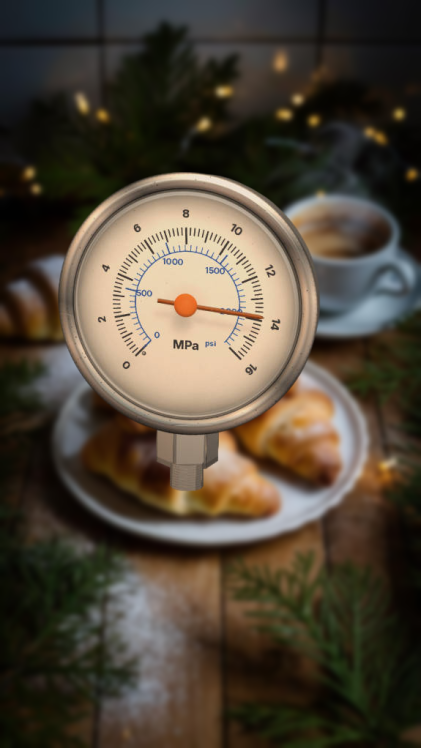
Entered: 13.8 MPa
